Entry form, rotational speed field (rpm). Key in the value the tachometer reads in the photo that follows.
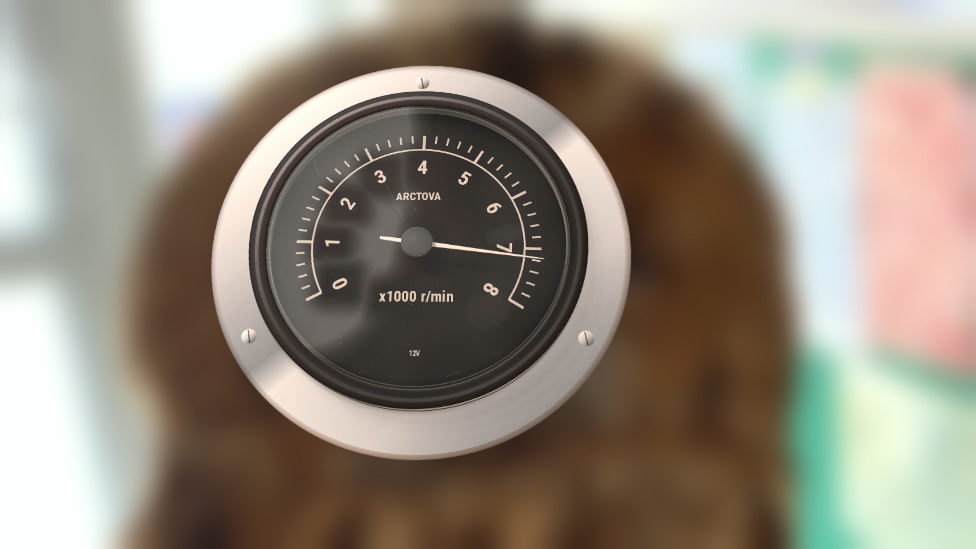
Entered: 7200 rpm
